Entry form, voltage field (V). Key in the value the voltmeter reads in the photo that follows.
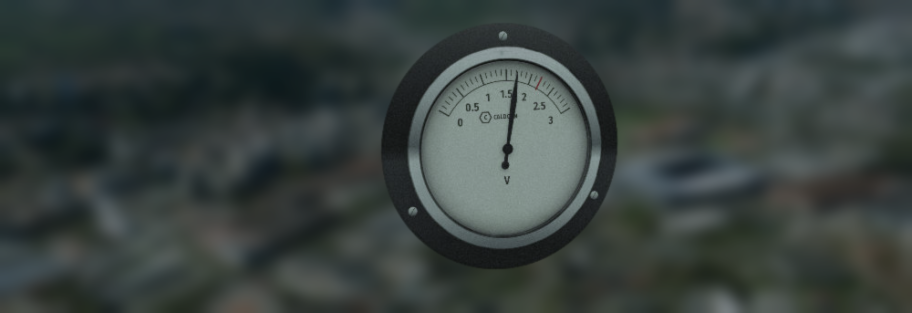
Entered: 1.7 V
